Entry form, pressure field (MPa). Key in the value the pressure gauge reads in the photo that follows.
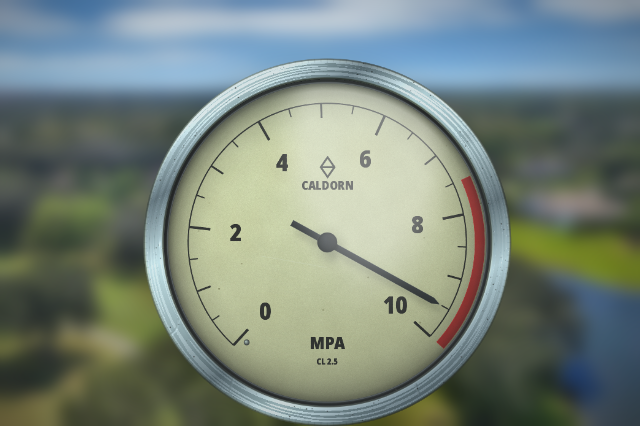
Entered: 9.5 MPa
